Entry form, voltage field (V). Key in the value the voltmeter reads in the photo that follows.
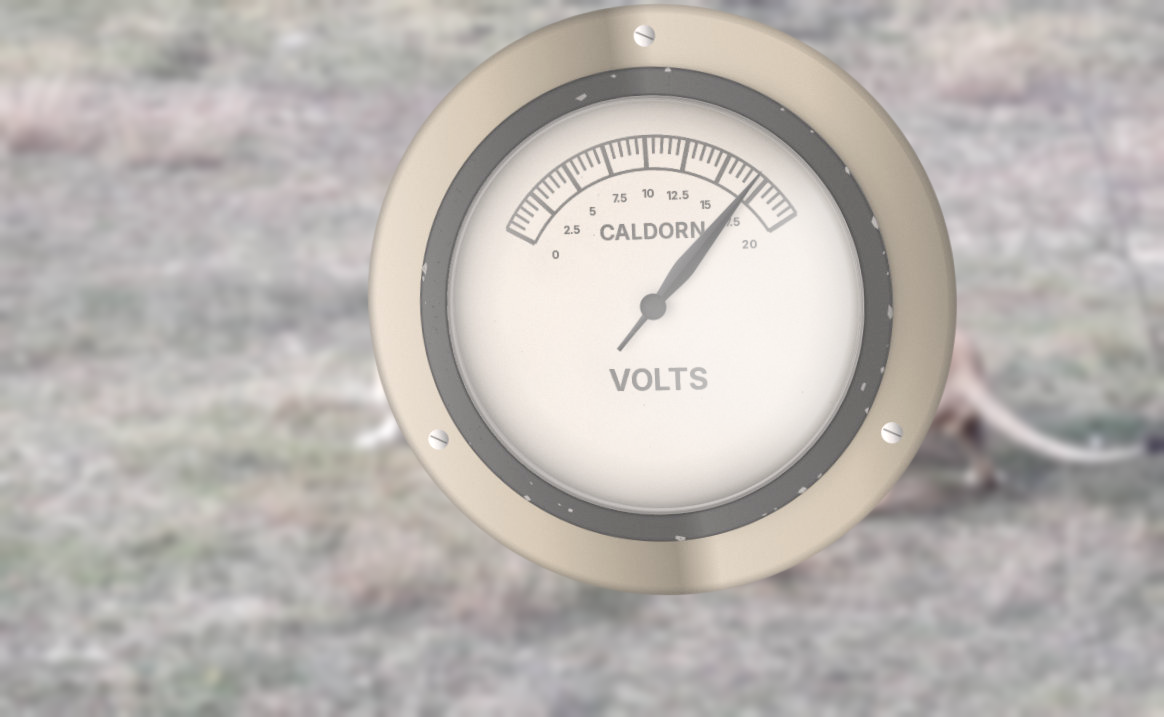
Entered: 17 V
